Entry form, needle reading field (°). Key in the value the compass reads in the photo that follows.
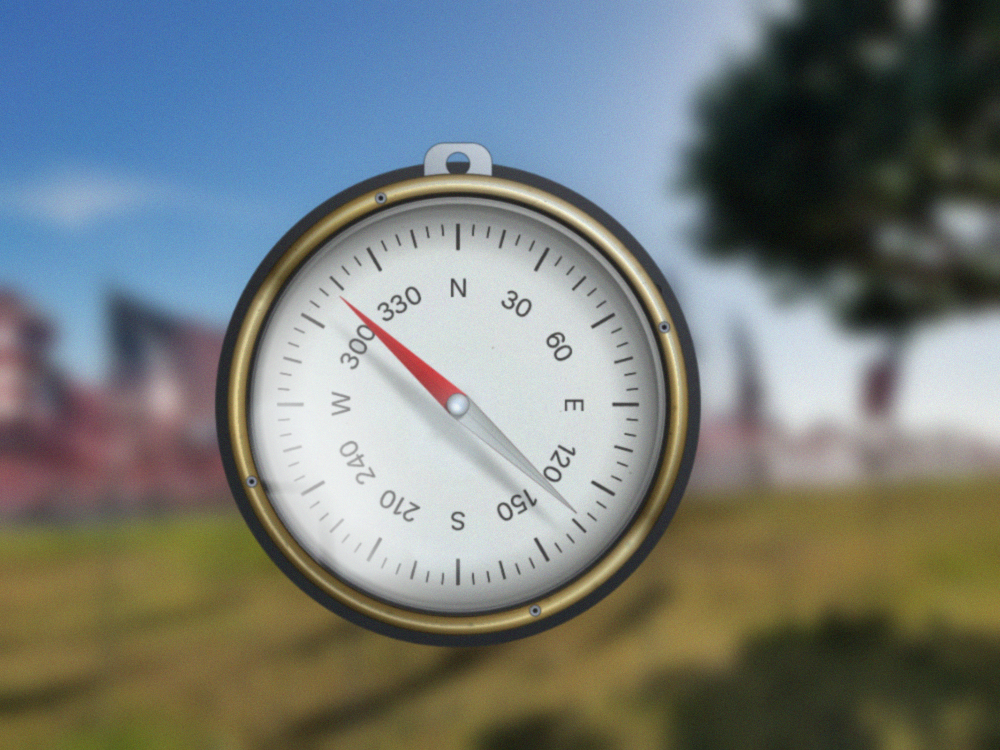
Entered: 312.5 °
